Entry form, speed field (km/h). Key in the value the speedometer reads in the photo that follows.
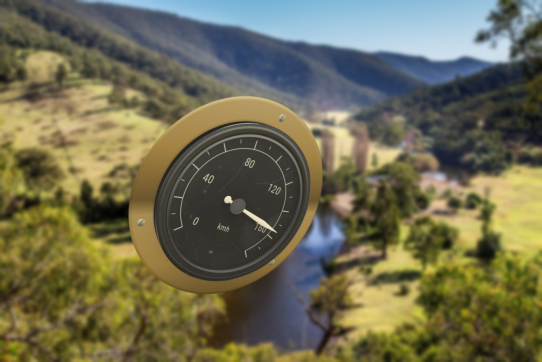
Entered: 155 km/h
